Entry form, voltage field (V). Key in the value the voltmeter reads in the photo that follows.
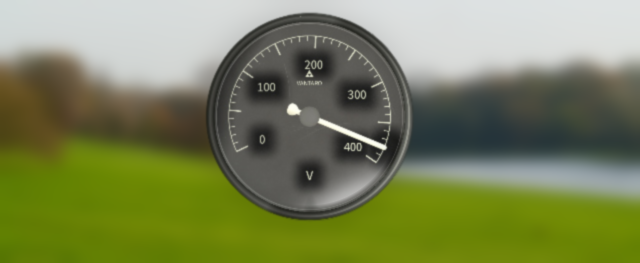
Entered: 380 V
